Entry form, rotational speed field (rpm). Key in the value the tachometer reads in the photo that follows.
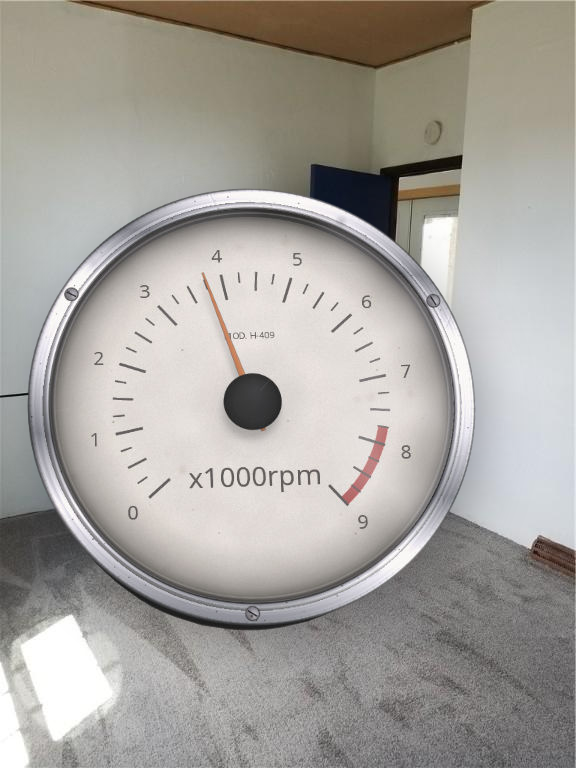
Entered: 3750 rpm
